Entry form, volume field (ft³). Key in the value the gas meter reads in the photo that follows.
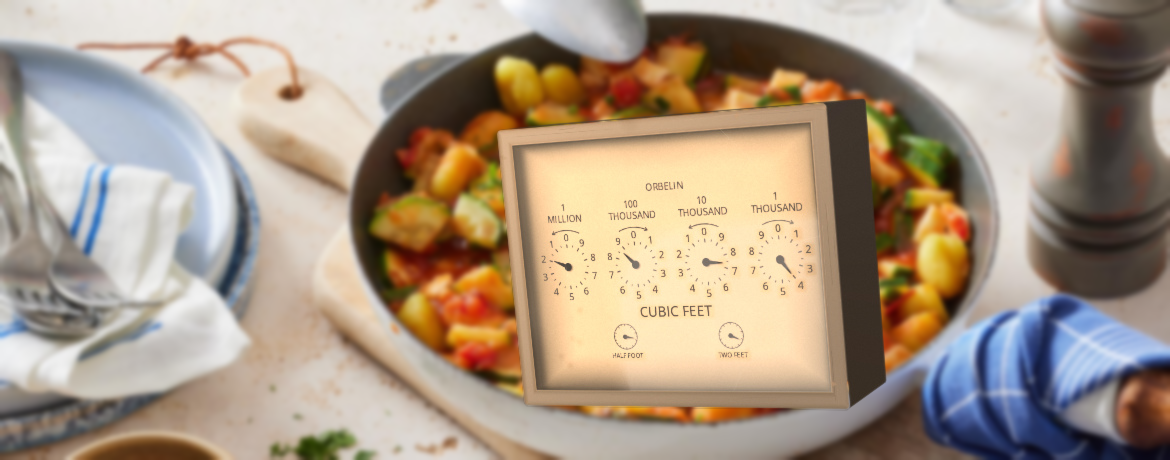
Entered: 187400 ft³
